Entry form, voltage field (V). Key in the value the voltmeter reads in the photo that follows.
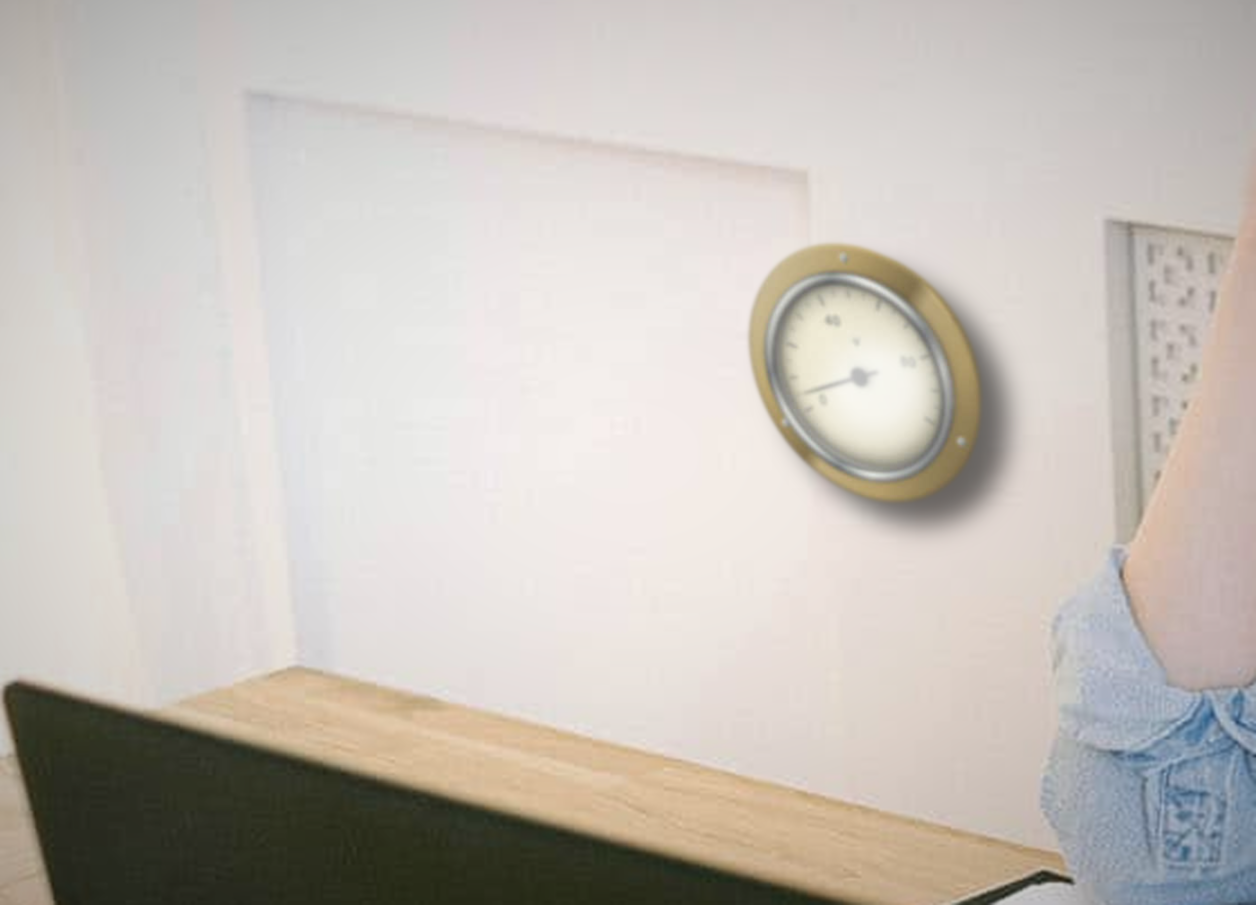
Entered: 5 V
